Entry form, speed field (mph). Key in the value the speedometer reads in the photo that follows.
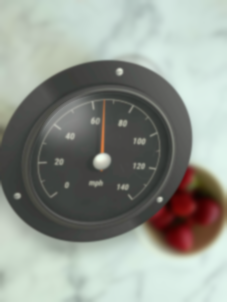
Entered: 65 mph
